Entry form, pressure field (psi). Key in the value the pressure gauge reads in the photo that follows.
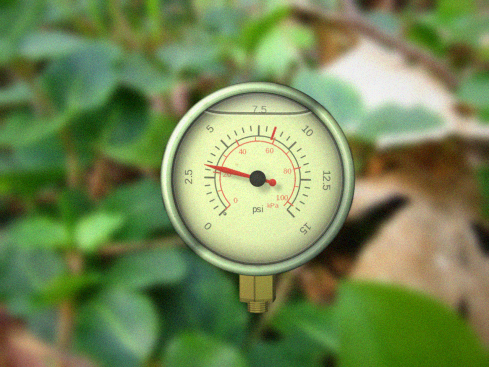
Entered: 3.25 psi
